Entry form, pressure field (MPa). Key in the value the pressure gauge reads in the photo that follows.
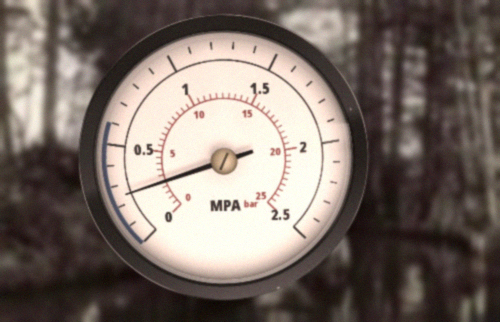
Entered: 0.25 MPa
